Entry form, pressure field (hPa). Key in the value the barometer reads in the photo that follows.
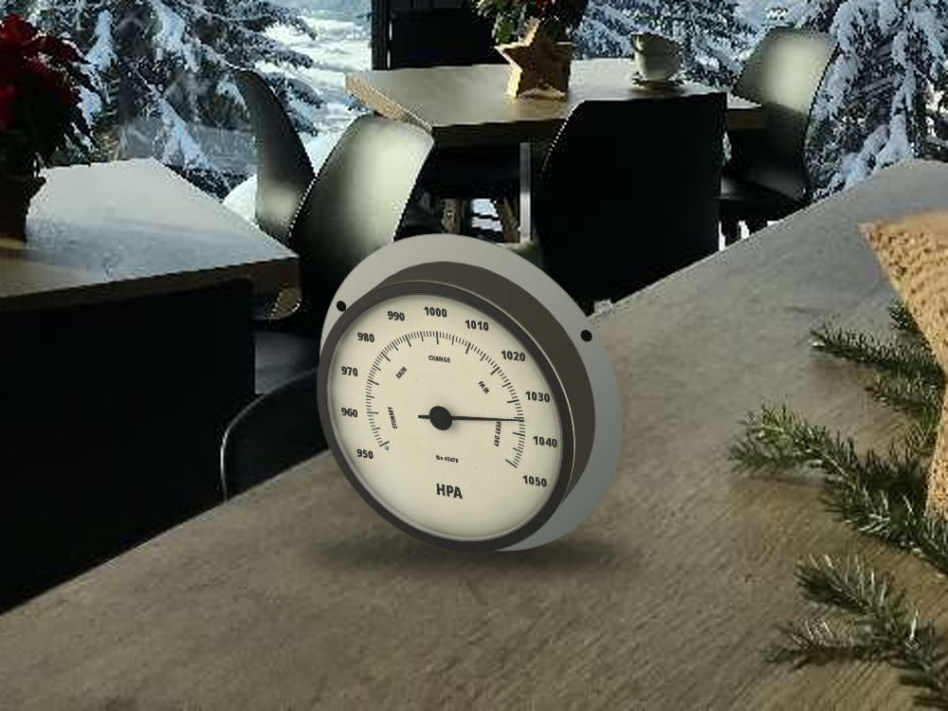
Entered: 1035 hPa
